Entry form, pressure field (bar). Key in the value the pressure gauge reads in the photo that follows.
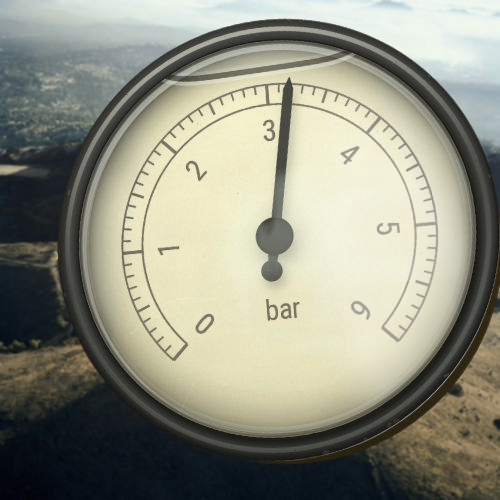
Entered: 3.2 bar
